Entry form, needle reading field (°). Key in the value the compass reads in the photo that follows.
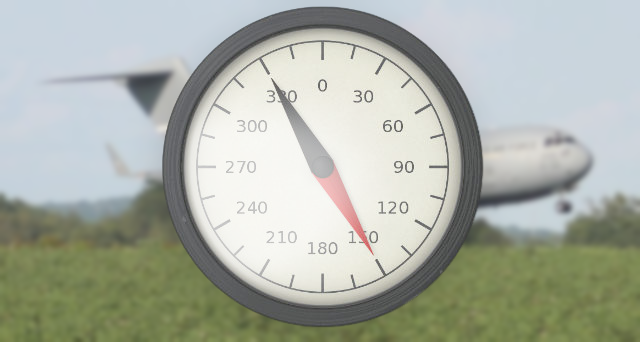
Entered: 150 °
